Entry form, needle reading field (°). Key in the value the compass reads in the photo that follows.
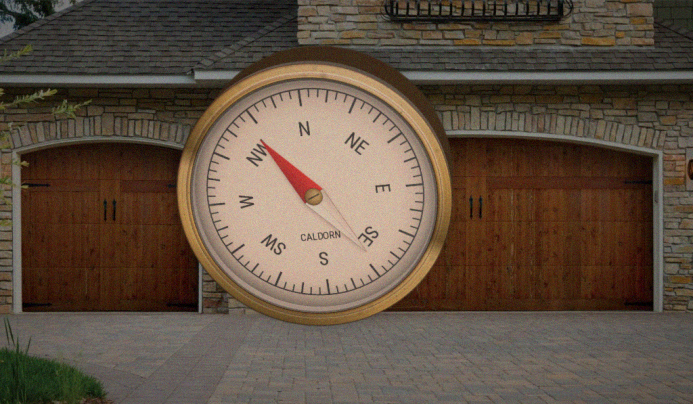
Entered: 325 °
